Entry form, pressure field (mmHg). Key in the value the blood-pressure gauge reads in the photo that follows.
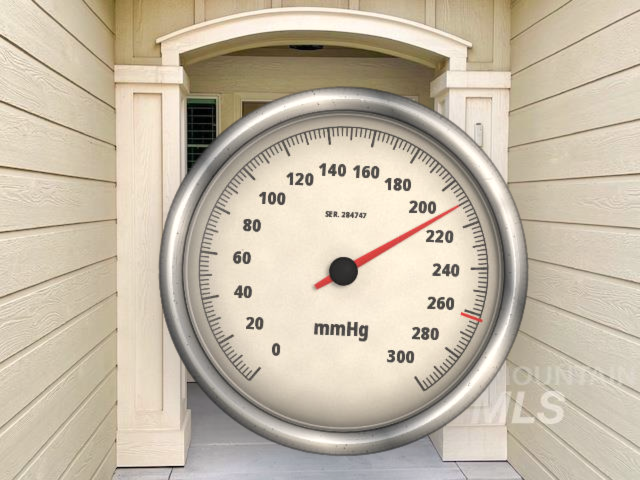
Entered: 210 mmHg
